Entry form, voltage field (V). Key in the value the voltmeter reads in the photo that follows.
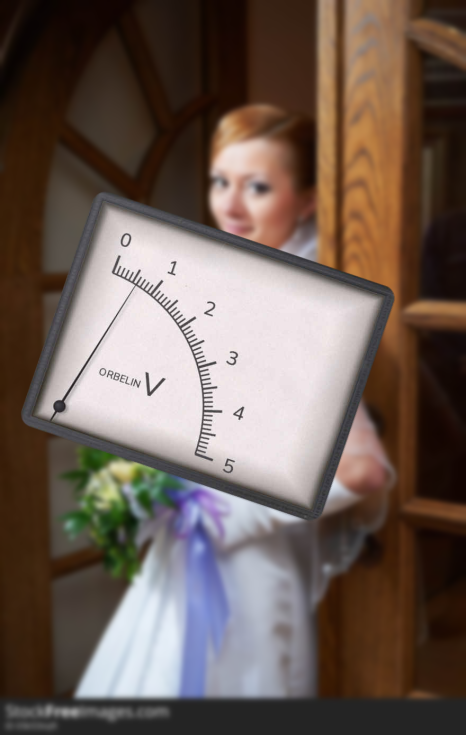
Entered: 0.6 V
